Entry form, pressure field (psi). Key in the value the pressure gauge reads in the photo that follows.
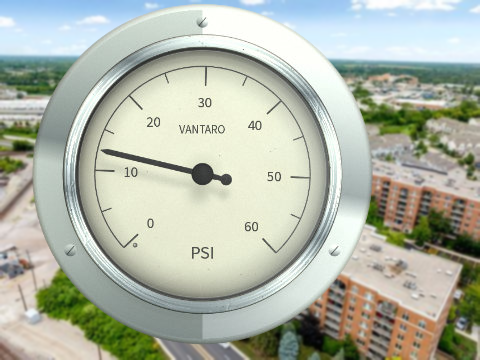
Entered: 12.5 psi
